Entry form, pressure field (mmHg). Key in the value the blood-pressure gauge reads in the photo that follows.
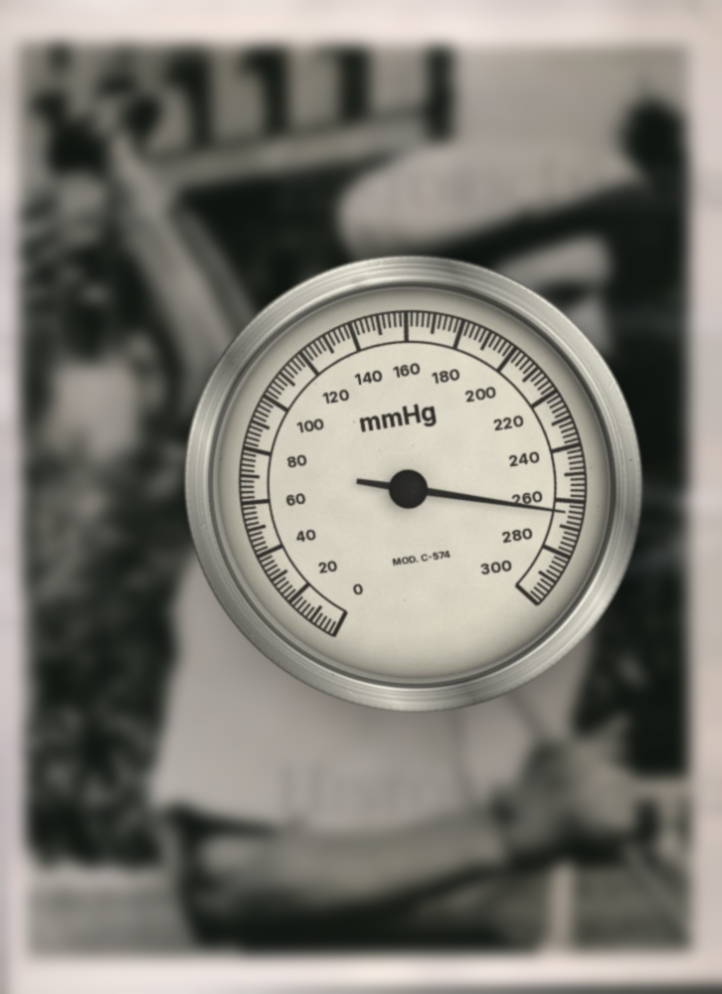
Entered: 264 mmHg
